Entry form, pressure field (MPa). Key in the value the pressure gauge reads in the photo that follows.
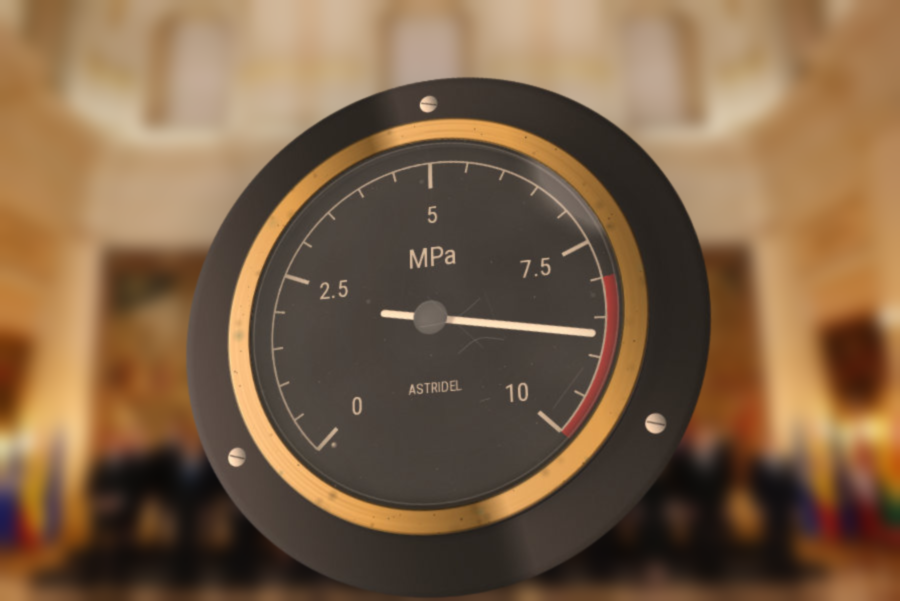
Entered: 8.75 MPa
